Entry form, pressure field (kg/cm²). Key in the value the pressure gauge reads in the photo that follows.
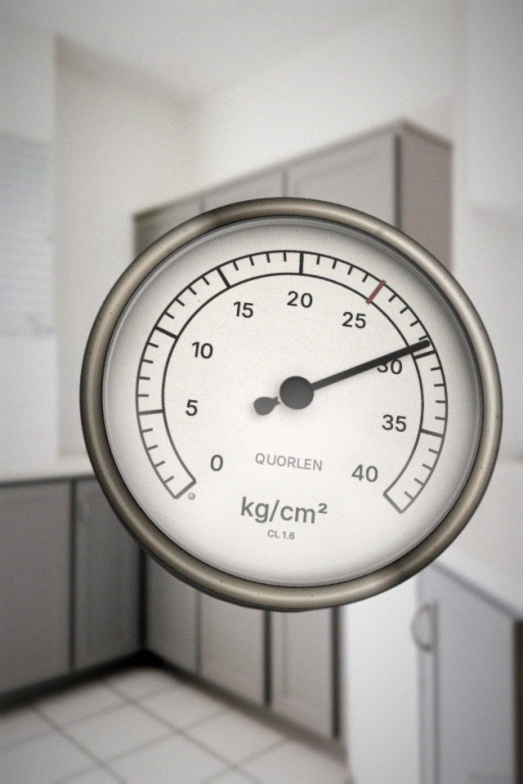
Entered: 29.5 kg/cm²
